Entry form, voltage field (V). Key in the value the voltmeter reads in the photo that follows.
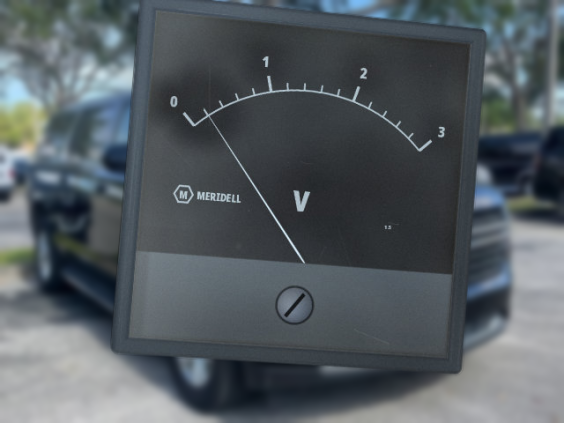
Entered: 0.2 V
